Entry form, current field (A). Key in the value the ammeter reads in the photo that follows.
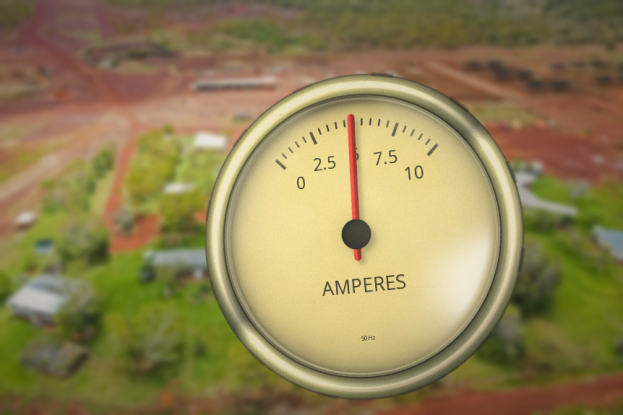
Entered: 5 A
